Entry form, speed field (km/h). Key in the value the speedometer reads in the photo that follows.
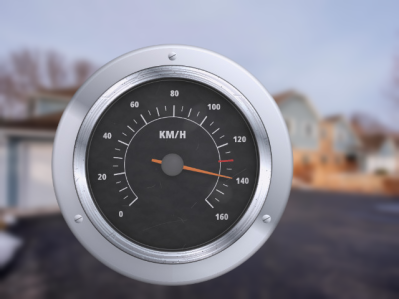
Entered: 140 km/h
